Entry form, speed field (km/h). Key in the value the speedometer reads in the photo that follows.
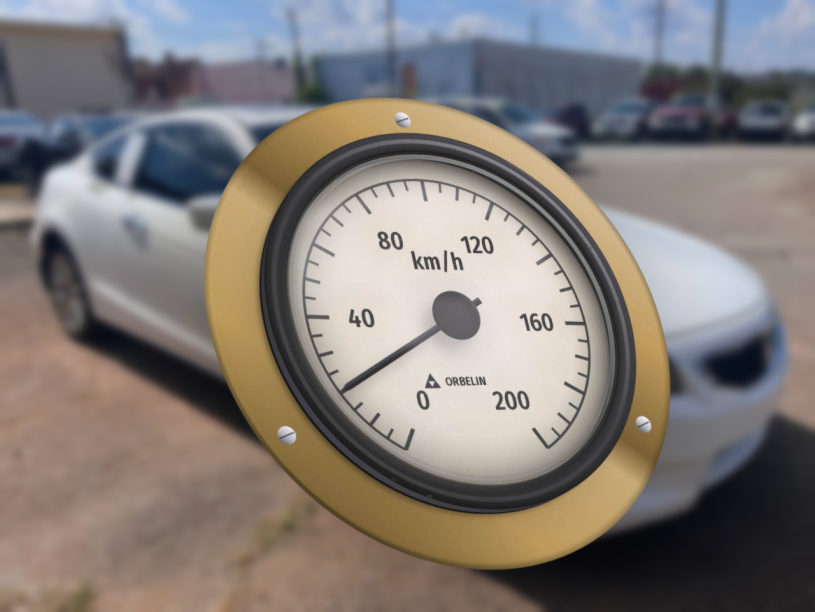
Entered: 20 km/h
